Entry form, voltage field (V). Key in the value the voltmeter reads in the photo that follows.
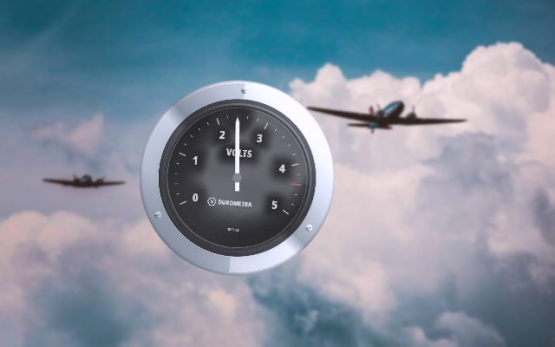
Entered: 2.4 V
